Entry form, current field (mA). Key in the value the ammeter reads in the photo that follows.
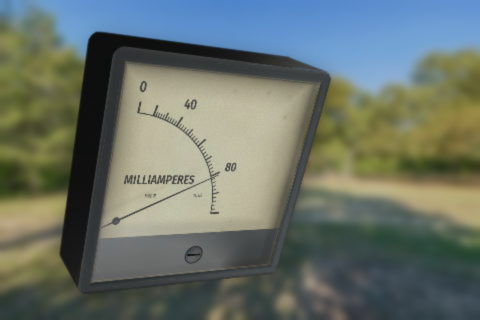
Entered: 80 mA
